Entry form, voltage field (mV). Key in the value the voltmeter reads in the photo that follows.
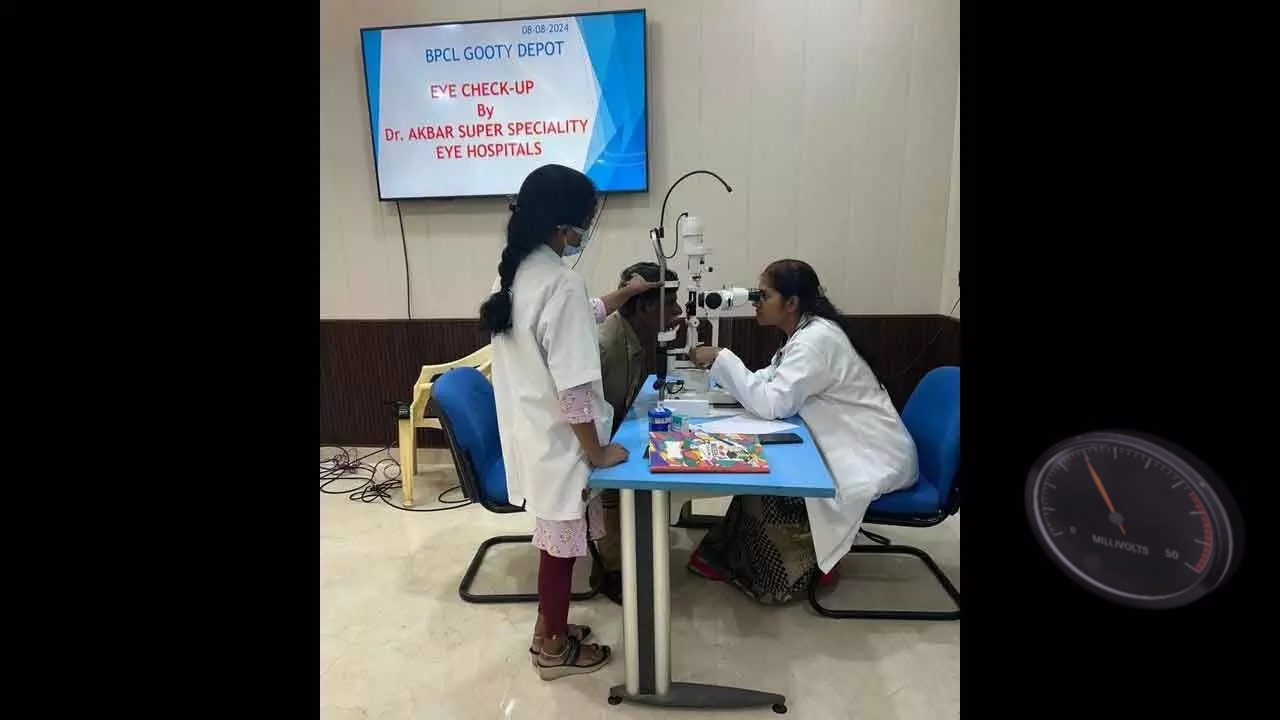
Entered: 20 mV
